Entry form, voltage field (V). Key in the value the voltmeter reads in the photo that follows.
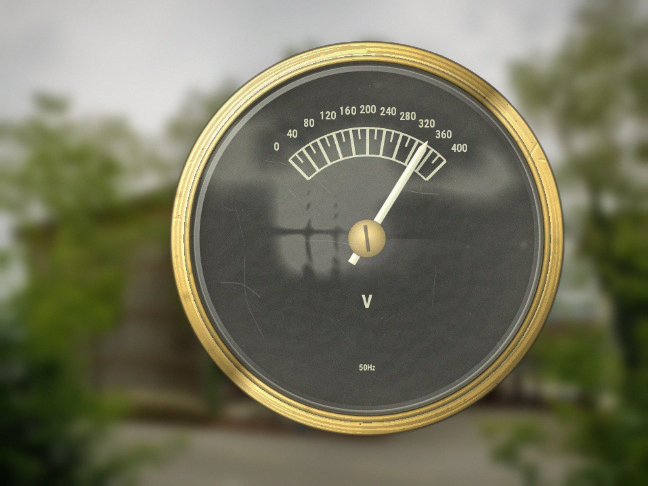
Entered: 340 V
